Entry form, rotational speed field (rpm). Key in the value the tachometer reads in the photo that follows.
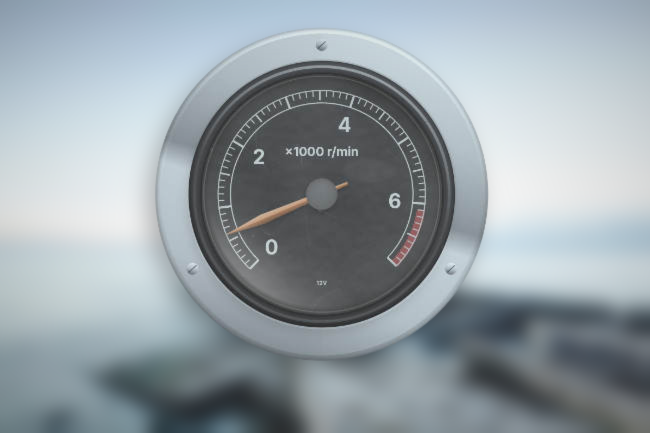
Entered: 600 rpm
